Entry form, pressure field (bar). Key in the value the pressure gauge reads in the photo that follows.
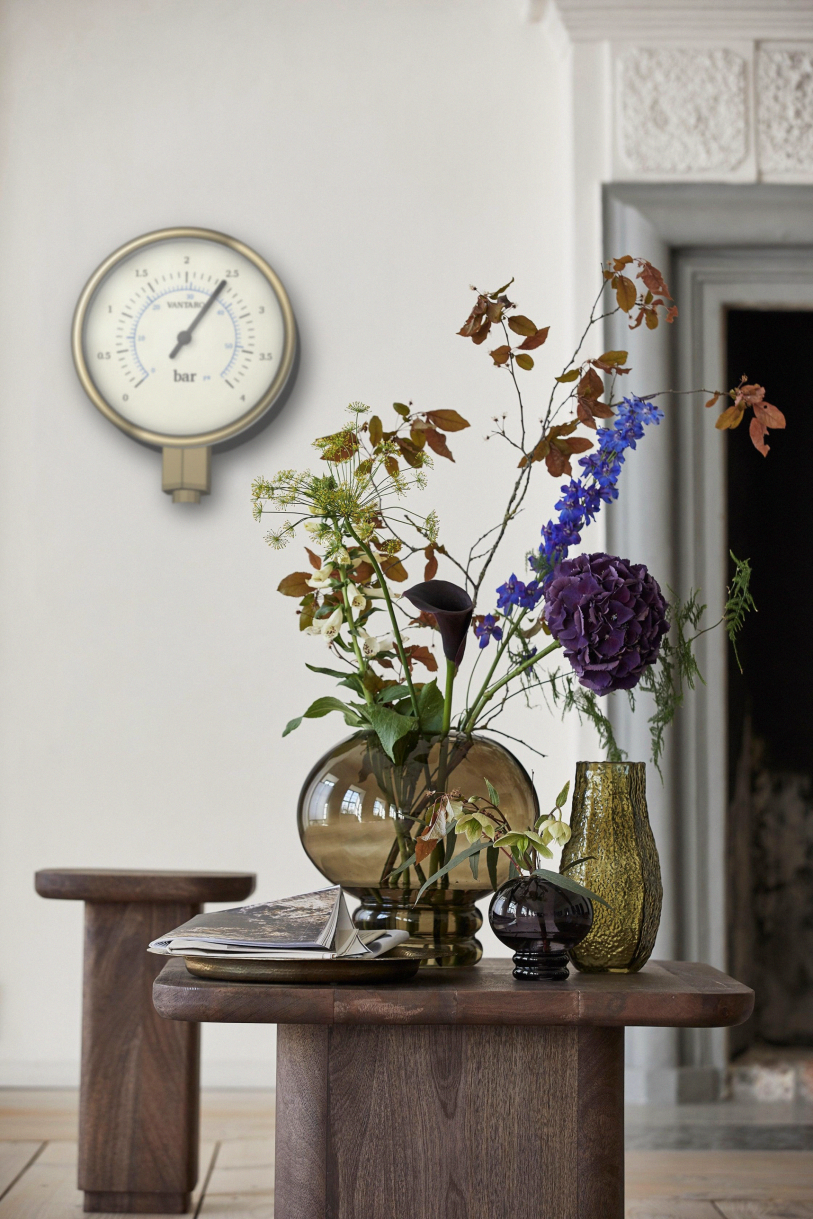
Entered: 2.5 bar
